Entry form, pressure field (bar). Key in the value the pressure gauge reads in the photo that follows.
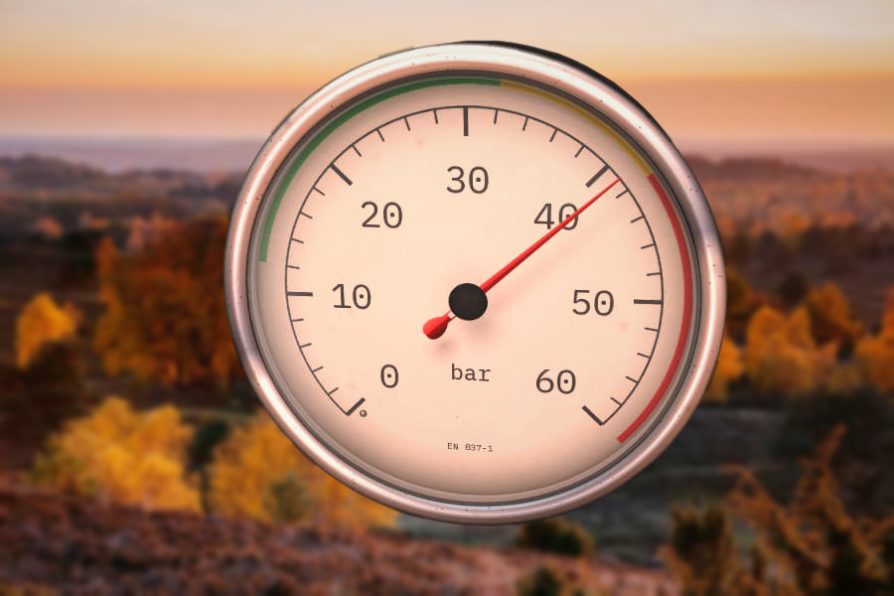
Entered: 41 bar
